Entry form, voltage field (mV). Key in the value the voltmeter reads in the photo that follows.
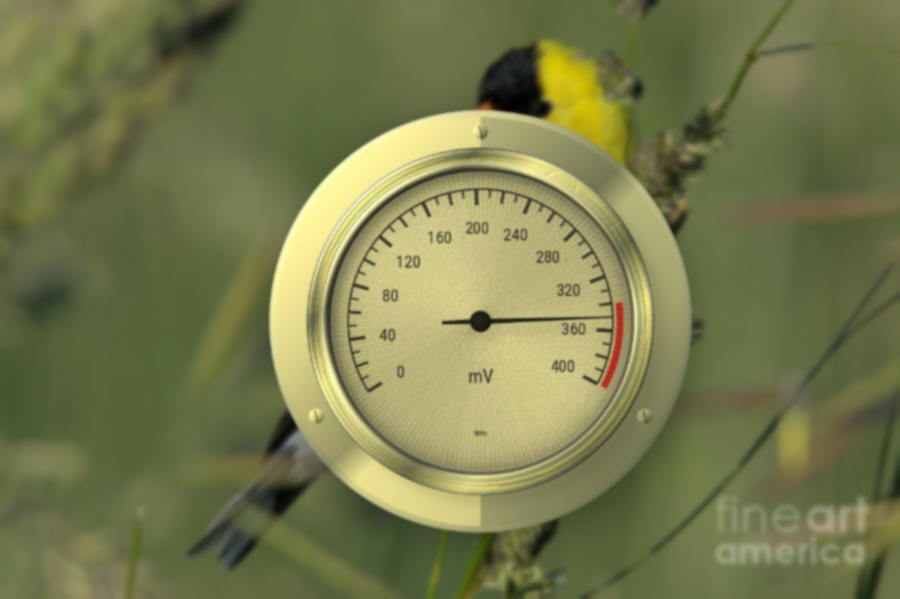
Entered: 350 mV
